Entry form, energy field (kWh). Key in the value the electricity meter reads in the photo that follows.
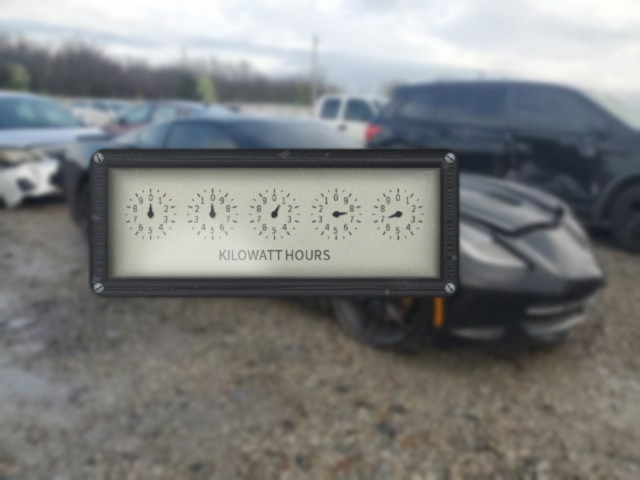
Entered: 77 kWh
